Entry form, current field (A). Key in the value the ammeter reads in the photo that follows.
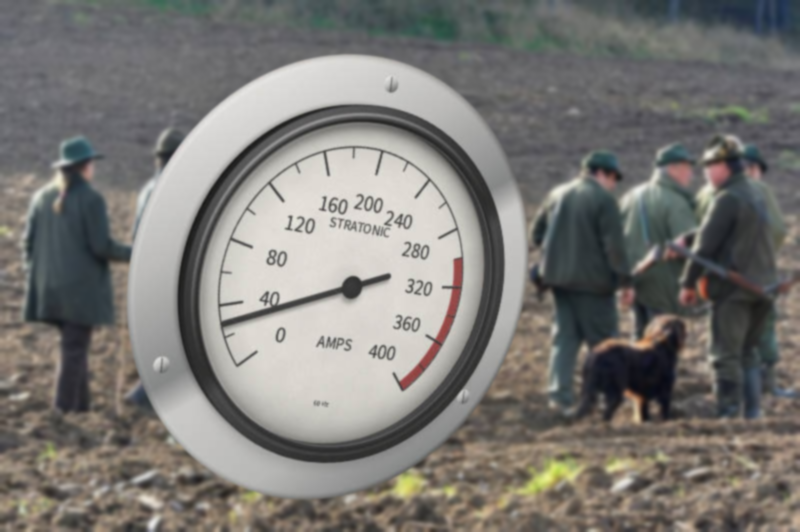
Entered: 30 A
